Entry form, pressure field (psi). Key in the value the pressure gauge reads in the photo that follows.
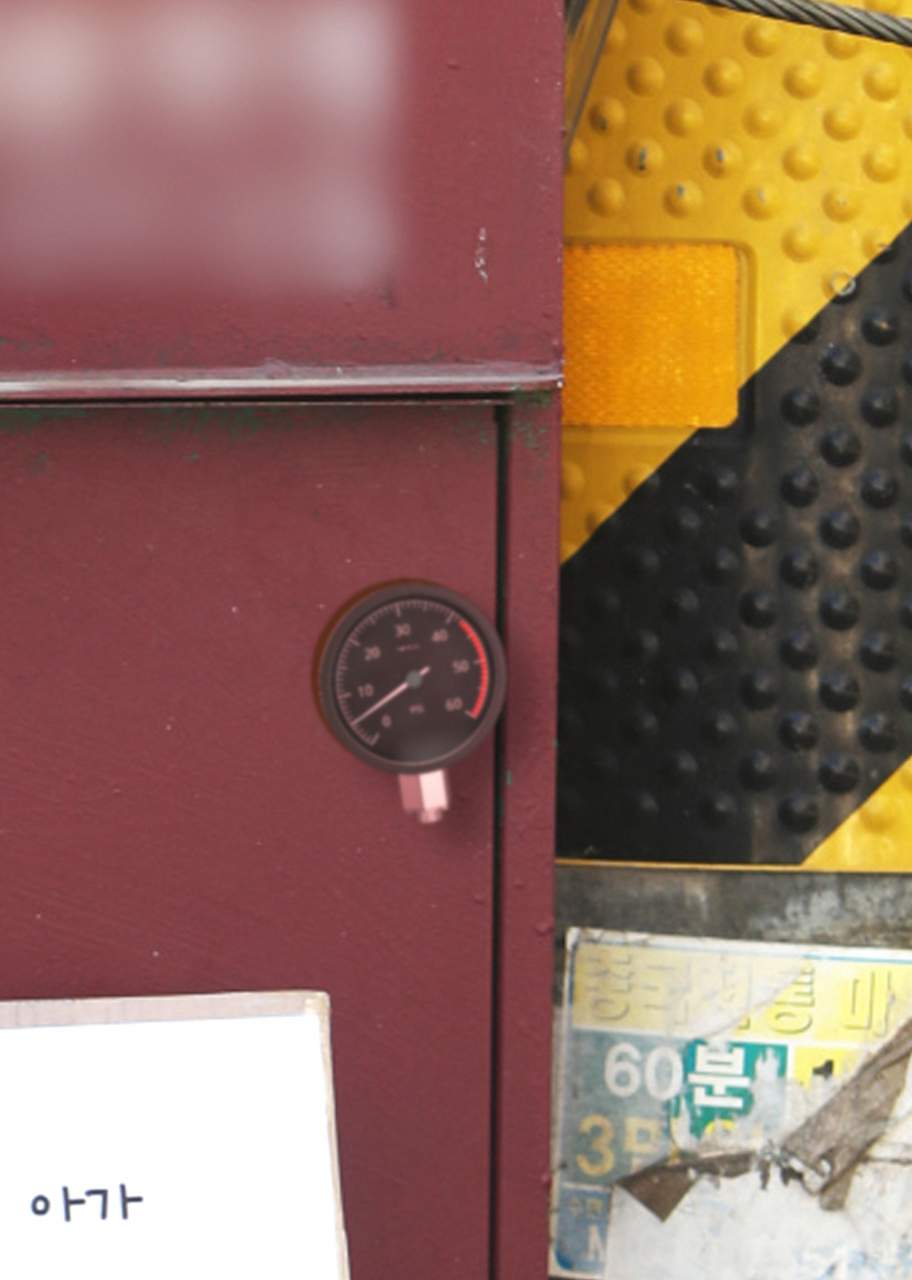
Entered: 5 psi
